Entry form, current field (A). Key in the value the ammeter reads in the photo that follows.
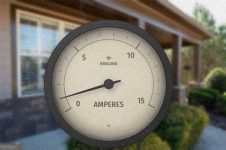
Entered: 1 A
